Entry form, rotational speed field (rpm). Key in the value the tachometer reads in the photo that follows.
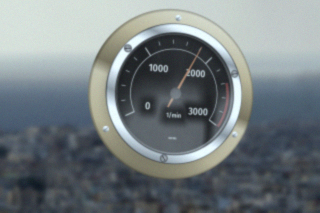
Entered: 1800 rpm
